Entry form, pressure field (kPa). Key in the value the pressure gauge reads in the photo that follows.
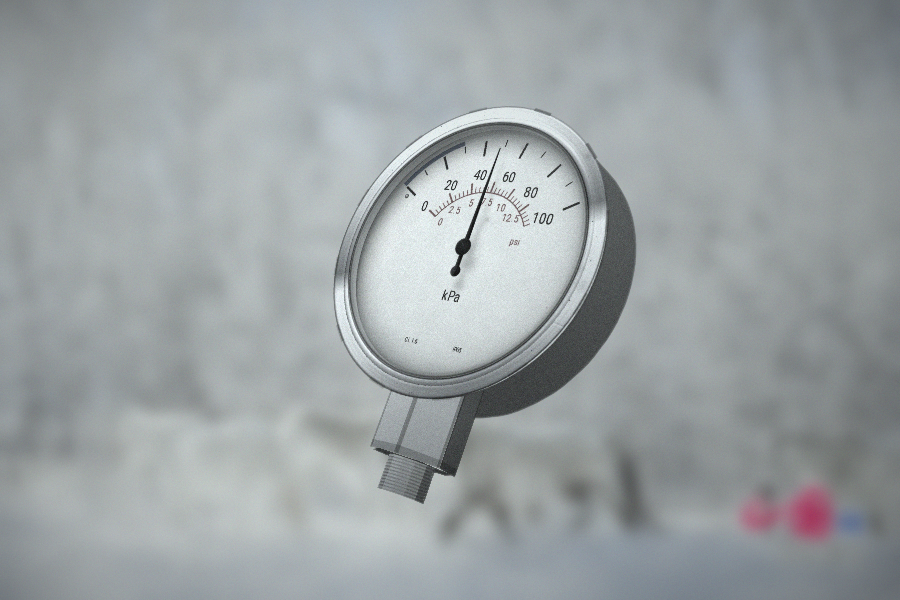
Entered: 50 kPa
